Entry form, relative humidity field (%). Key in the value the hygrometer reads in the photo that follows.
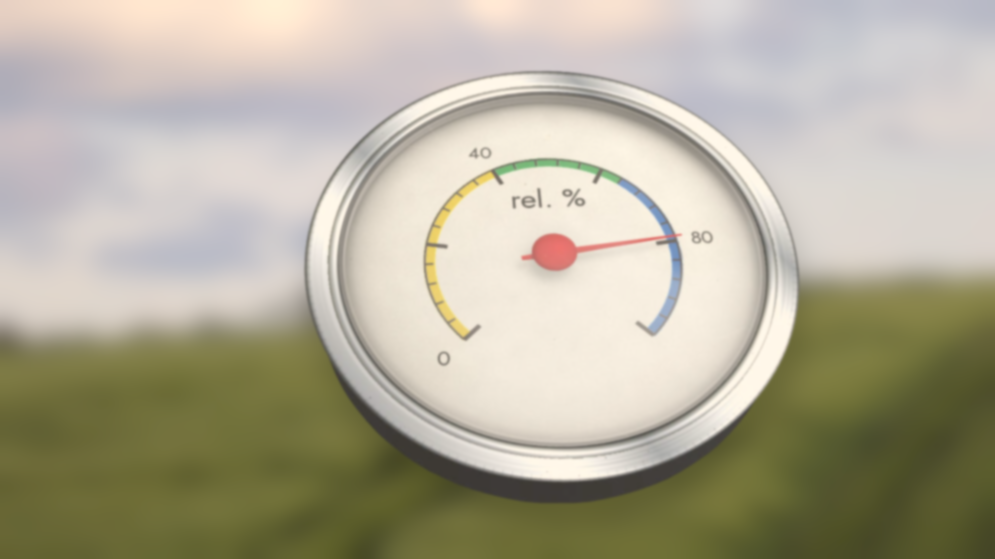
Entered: 80 %
